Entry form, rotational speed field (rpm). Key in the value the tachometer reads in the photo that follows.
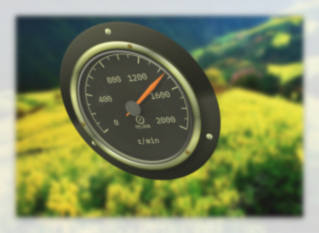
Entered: 1450 rpm
